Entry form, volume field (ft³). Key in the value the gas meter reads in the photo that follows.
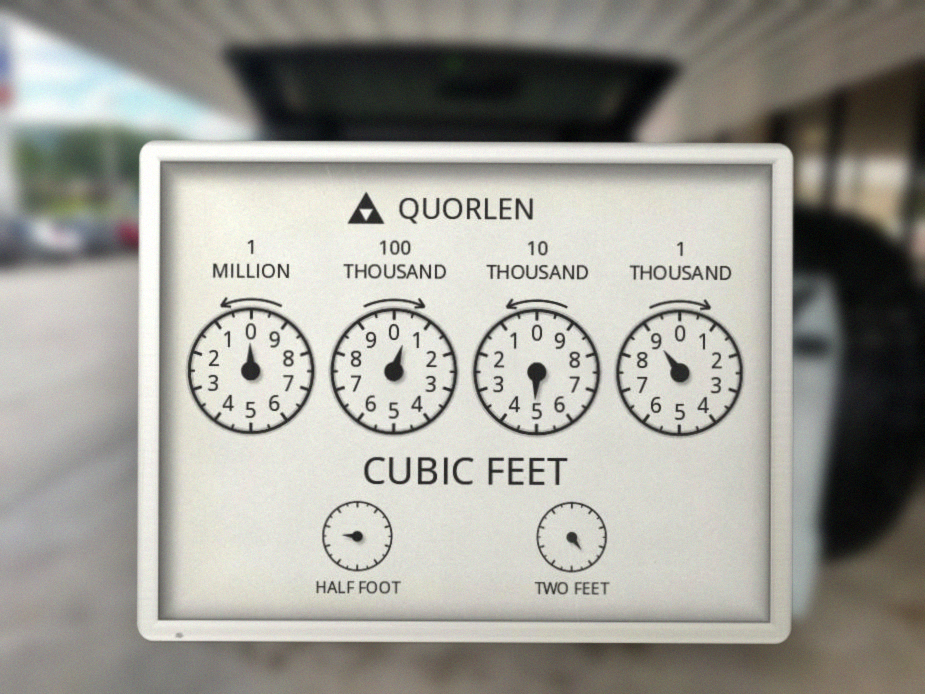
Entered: 4900 ft³
